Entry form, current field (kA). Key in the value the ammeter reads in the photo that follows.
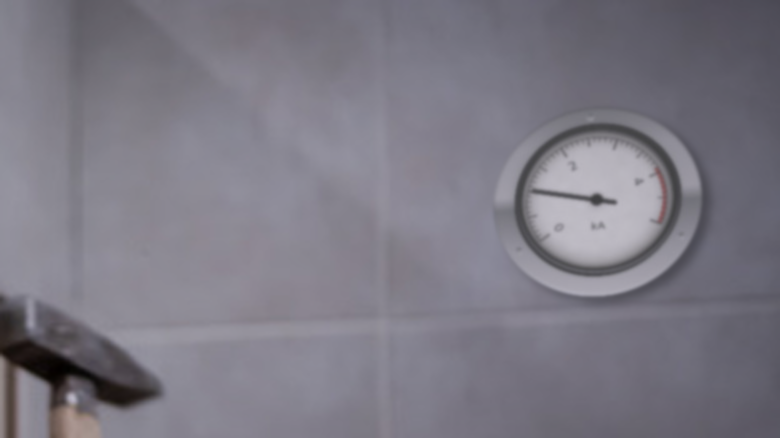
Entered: 1 kA
